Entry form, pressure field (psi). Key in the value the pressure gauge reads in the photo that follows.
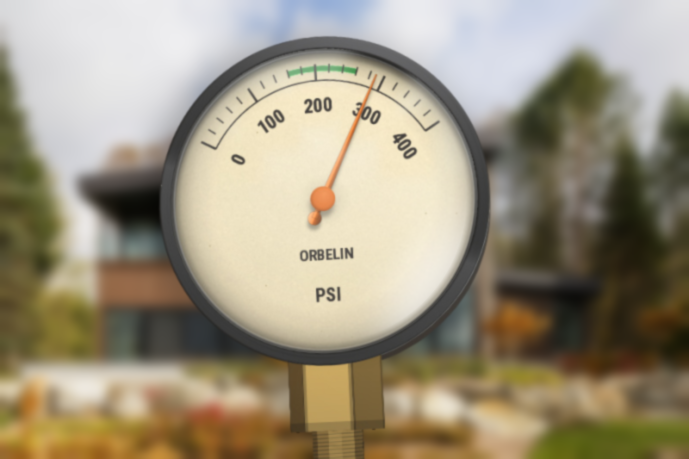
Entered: 290 psi
